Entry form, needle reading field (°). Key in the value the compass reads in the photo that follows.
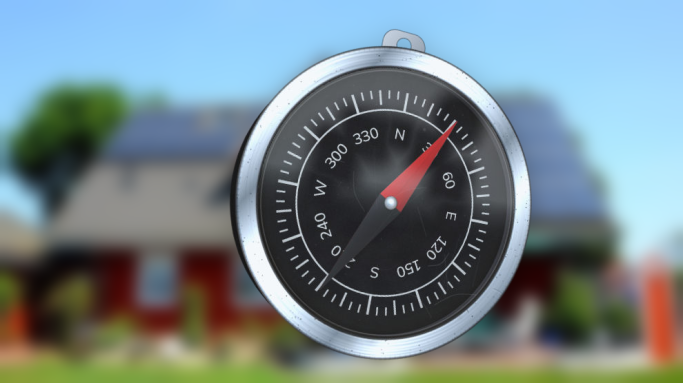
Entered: 30 °
